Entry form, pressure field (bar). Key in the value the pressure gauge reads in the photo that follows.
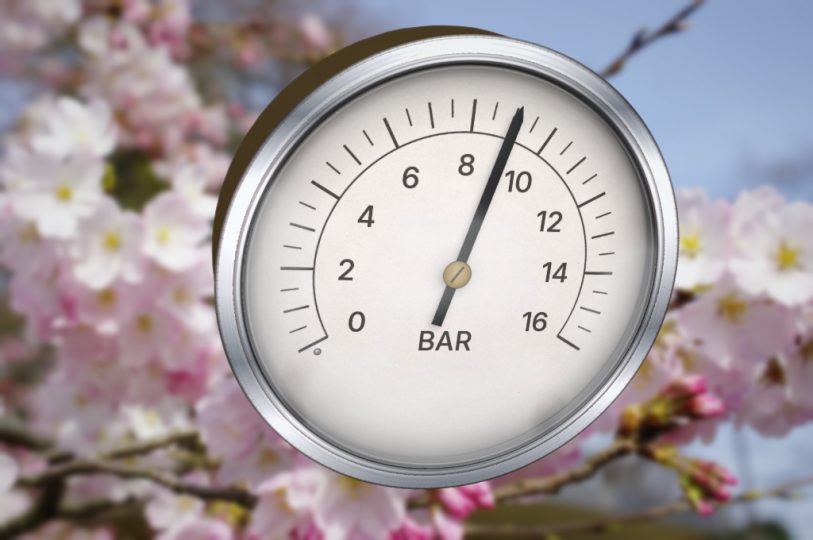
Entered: 9 bar
